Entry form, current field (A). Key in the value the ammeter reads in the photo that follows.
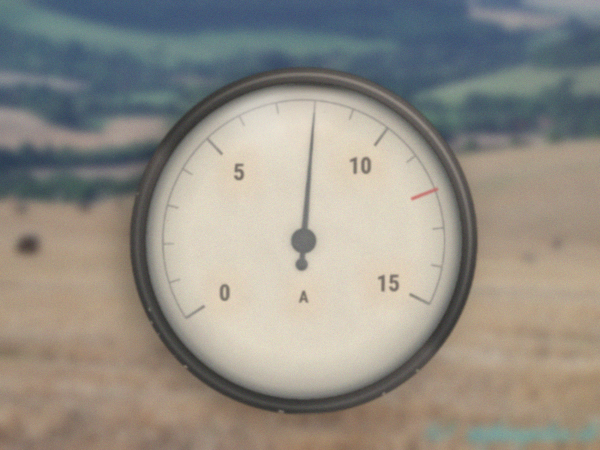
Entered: 8 A
